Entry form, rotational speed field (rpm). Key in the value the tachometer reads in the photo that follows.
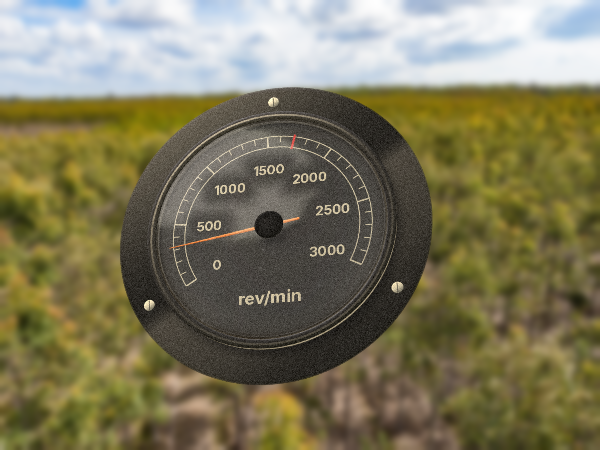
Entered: 300 rpm
